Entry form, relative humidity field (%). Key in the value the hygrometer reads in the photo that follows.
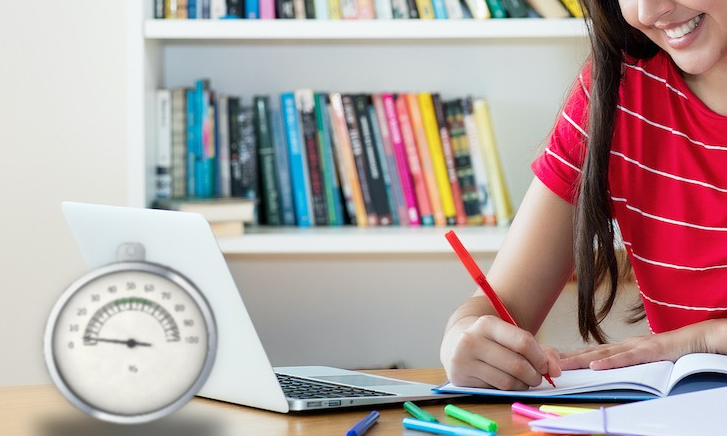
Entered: 5 %
